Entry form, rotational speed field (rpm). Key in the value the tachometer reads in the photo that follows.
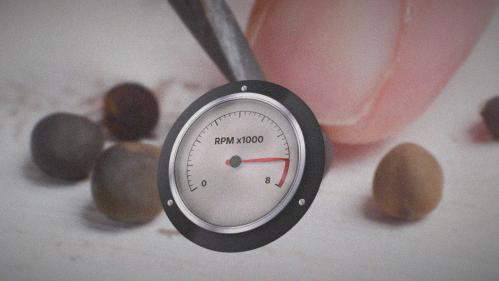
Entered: 7000 rpm
